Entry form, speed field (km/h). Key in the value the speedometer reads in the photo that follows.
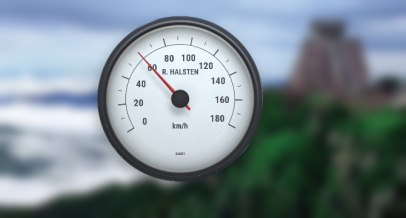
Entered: 60 km/h
